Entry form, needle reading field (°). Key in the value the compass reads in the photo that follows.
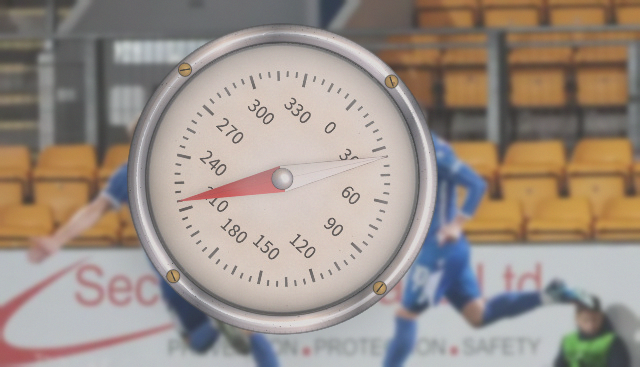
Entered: 215 °
